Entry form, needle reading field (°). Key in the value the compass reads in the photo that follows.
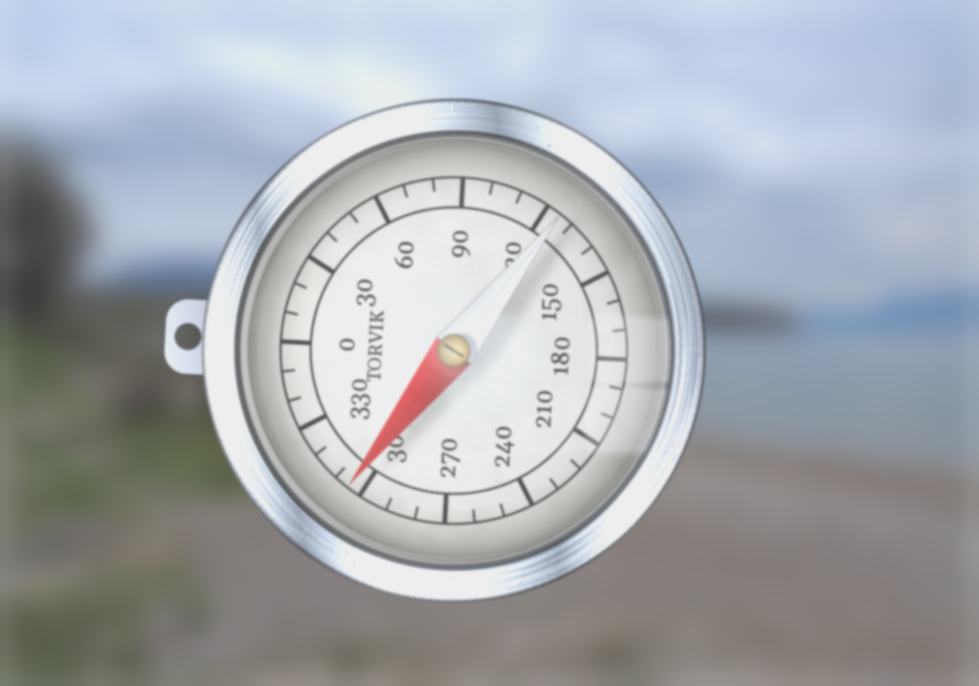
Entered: 305 °
